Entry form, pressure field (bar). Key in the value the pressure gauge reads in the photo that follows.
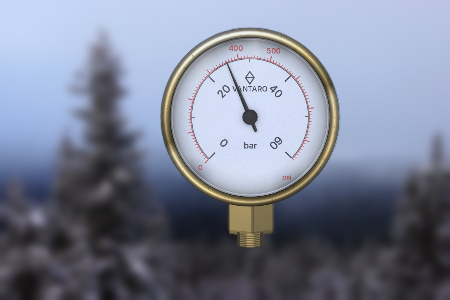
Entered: 25 bar
